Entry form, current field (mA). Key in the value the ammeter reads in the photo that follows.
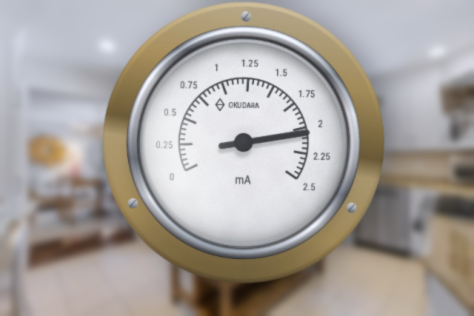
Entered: 2.05 mA
